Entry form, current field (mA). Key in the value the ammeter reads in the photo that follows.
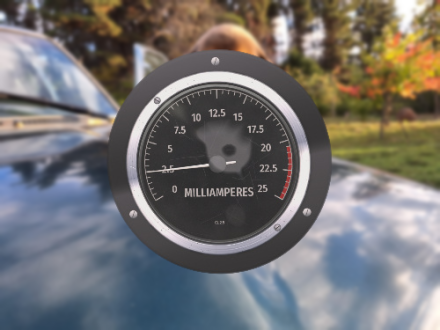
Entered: 2.5 mA
